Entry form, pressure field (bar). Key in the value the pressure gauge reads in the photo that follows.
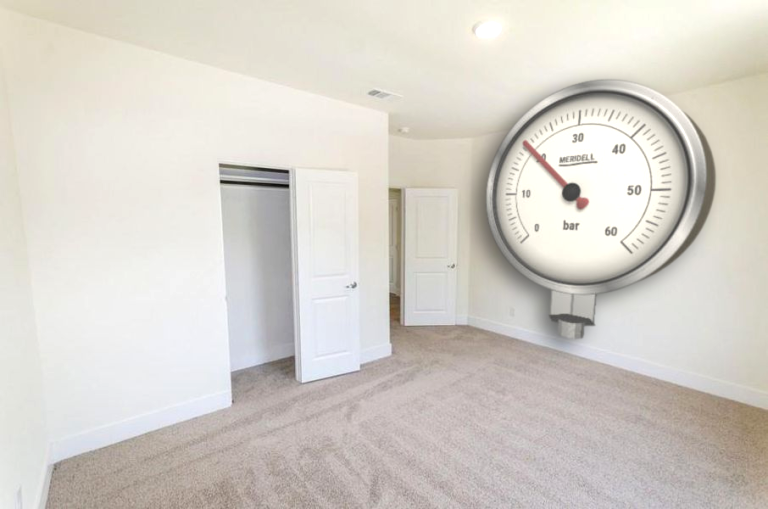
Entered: 20 bar
